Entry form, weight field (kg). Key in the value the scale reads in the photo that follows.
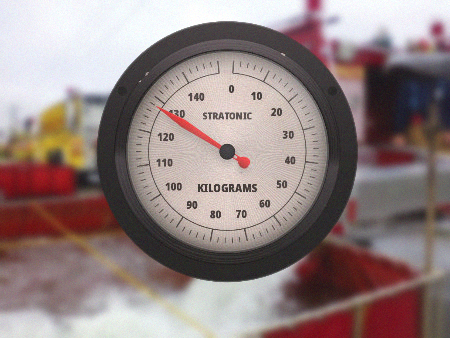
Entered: 128 kg
